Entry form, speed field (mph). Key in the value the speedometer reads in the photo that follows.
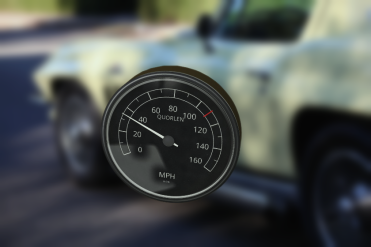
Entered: 35 mph
